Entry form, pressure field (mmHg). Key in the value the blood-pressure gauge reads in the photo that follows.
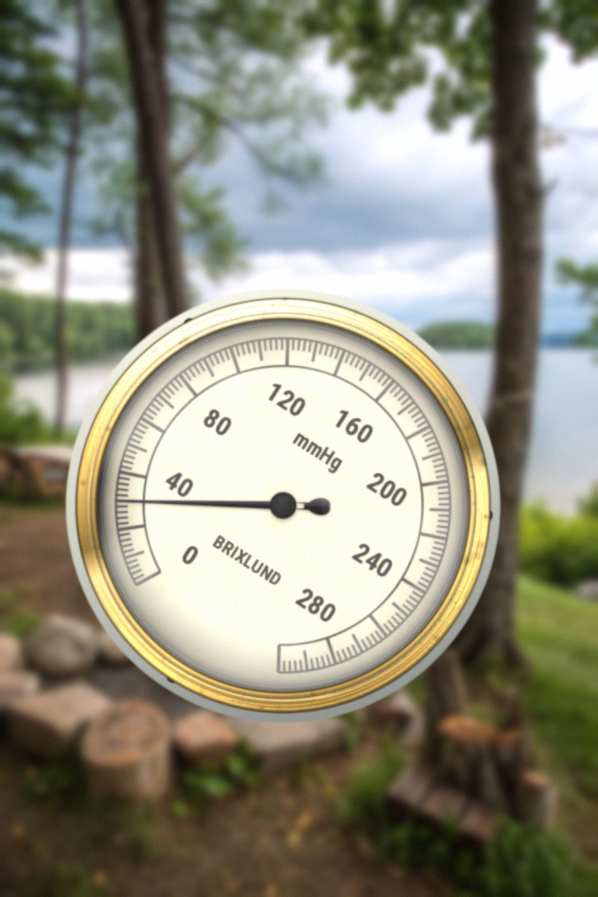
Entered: 30 mmHg
